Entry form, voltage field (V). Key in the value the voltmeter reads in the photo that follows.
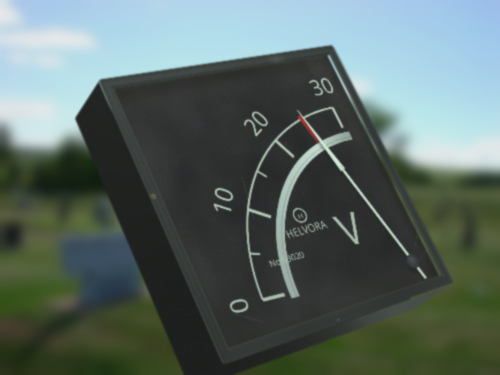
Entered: 25 V
